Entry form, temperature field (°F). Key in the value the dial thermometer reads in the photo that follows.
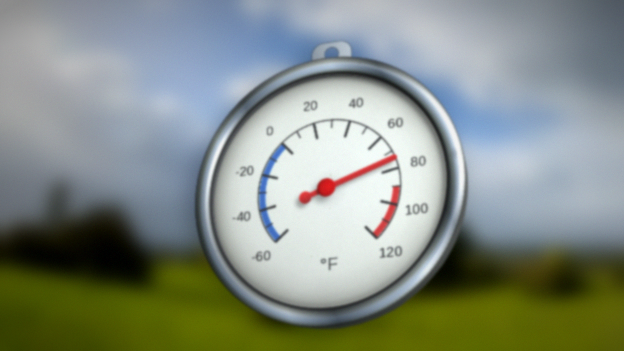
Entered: 75 °F
